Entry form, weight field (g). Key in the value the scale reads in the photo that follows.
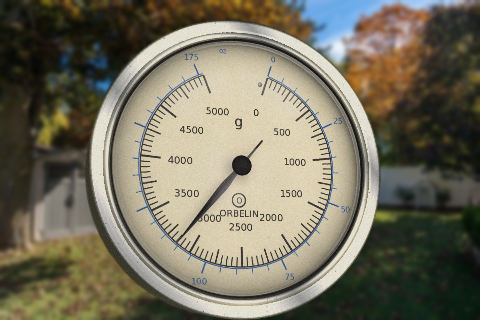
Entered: 3150 g
